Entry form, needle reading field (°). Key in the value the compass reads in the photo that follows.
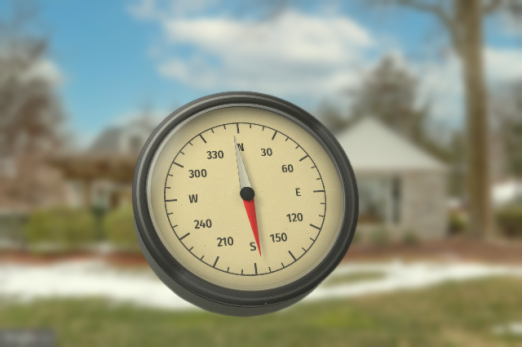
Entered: 175 °
